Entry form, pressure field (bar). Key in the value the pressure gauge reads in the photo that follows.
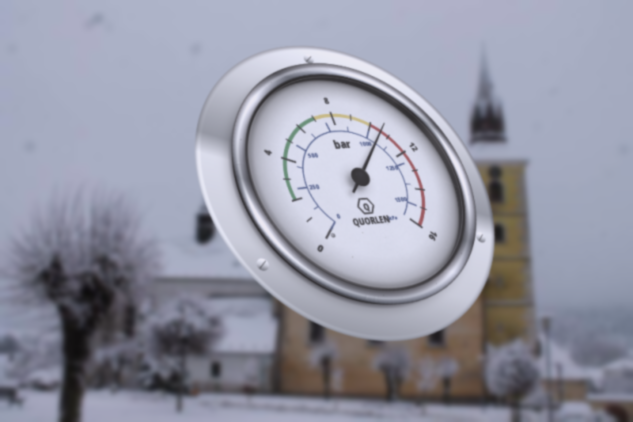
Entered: 10.5 bar
